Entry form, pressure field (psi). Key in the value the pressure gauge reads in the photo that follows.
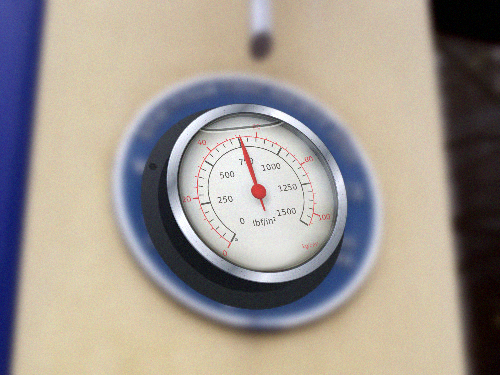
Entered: 750 psi
